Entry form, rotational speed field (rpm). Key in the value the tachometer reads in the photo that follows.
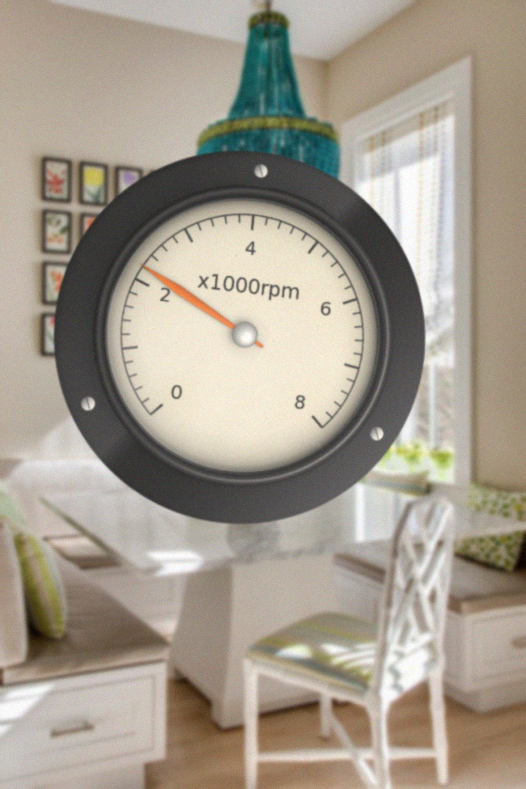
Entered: 2200 rpm
